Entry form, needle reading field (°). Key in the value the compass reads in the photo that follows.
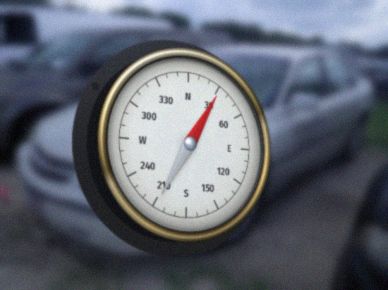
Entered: 30 °
